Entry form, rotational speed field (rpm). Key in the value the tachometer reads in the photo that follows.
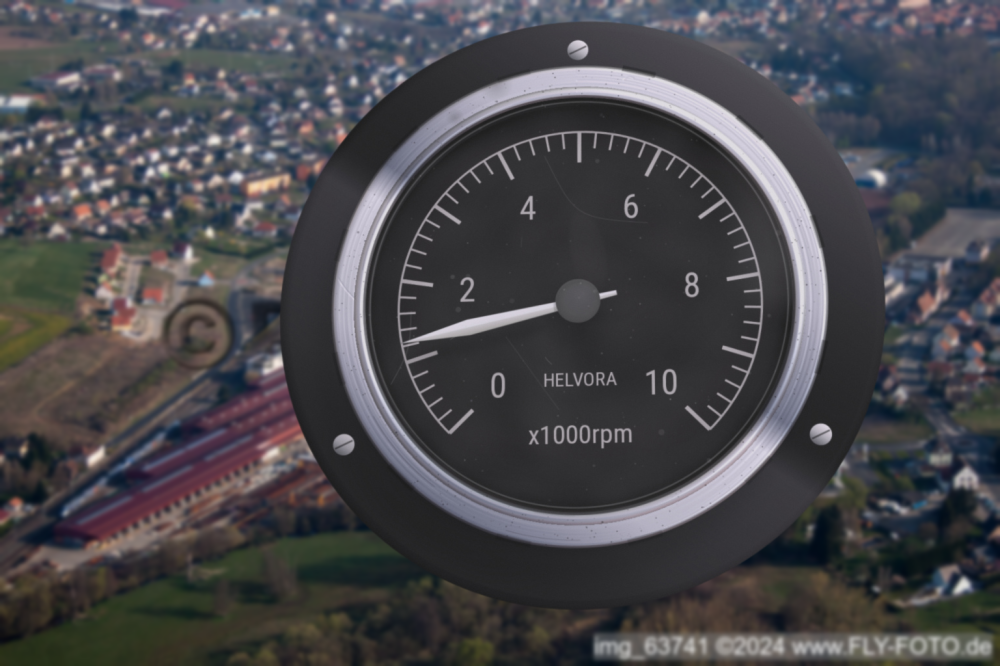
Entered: 1200 rpm
